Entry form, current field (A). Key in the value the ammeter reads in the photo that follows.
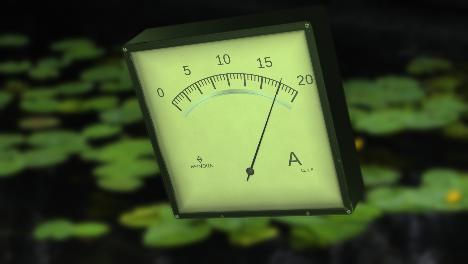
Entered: 17.5 A
